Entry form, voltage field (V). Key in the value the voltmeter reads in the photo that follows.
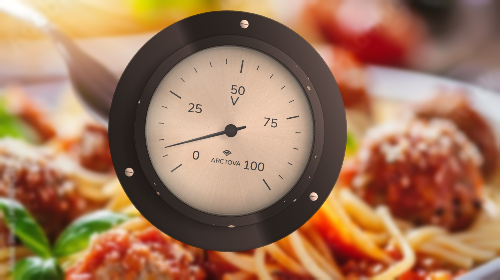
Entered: 7.5 V
